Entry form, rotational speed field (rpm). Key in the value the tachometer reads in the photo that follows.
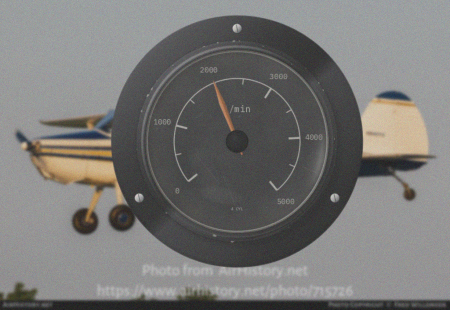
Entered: 2000 rpm
